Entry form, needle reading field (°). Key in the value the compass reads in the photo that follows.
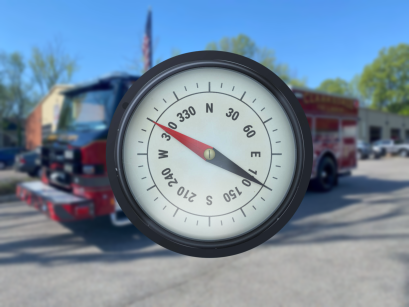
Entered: 300 °
